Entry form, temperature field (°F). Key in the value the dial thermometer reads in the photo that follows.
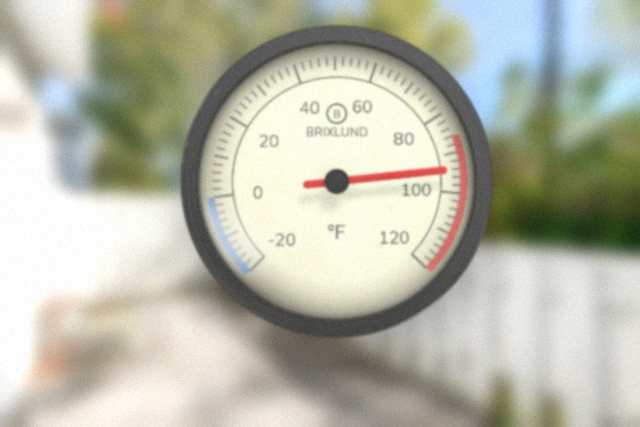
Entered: 94 °F
